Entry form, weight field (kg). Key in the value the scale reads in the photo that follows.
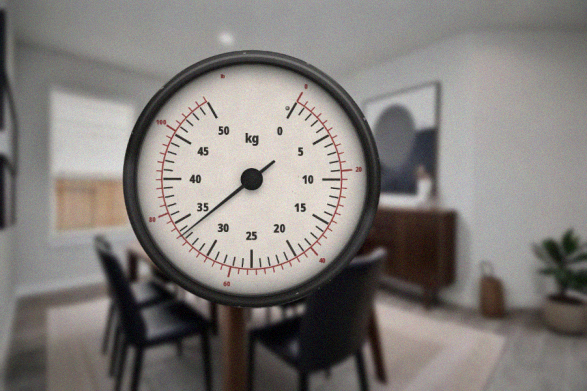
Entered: 33.5 kg
